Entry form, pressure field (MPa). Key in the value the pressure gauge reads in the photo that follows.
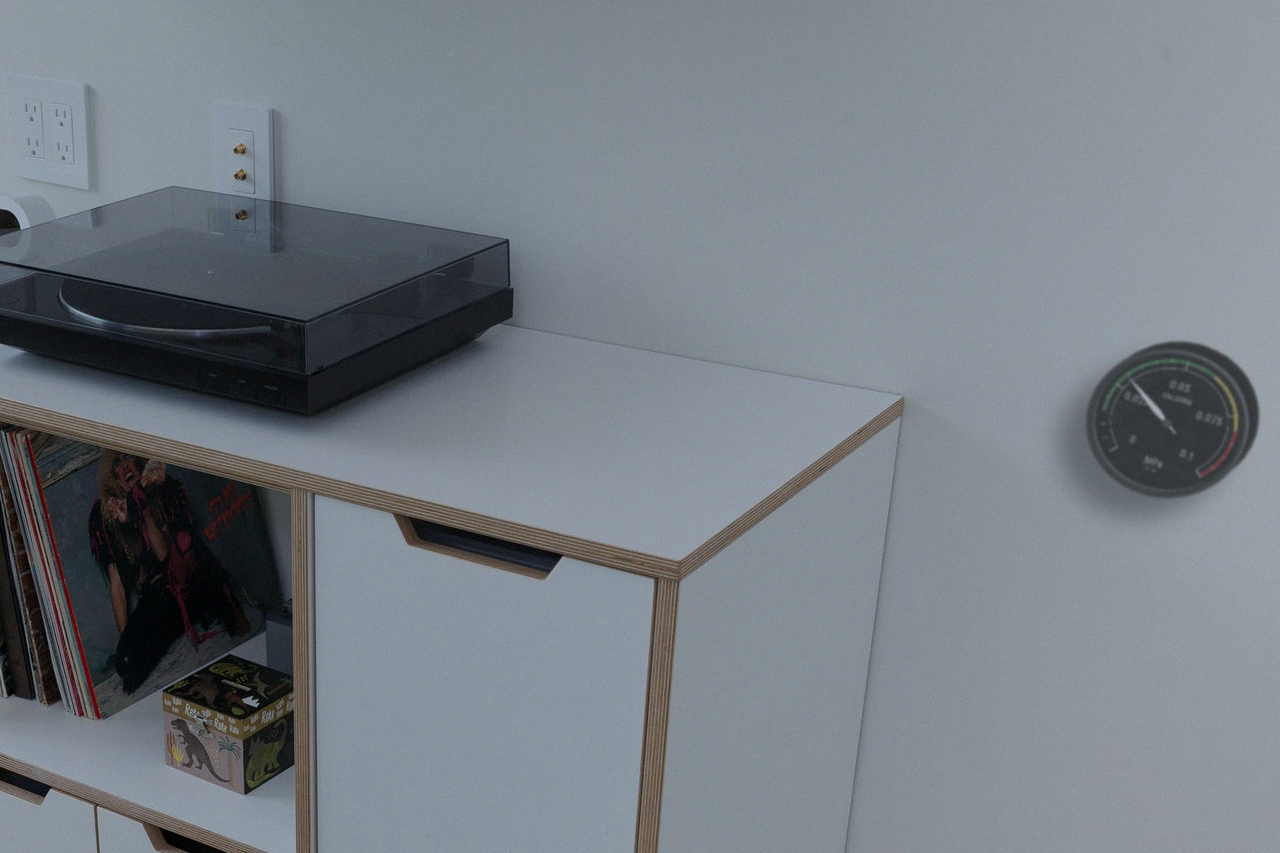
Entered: 0.03 MPa
